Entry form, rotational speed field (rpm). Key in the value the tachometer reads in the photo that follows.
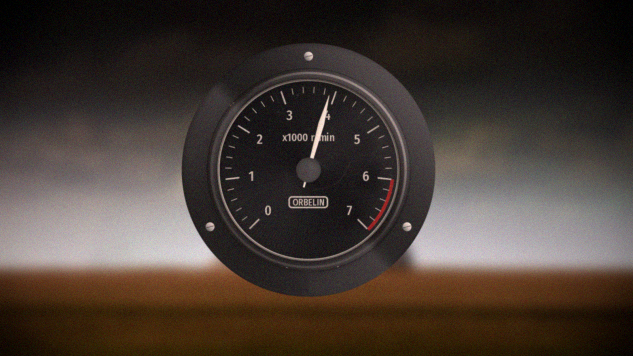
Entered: 3900 rpm
